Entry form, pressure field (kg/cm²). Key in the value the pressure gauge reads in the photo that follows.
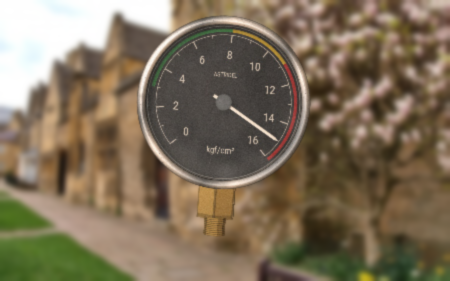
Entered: 15 kg/cm²
